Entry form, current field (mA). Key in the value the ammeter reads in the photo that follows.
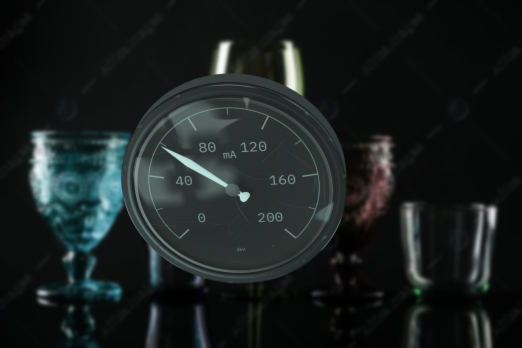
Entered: 60 mA
